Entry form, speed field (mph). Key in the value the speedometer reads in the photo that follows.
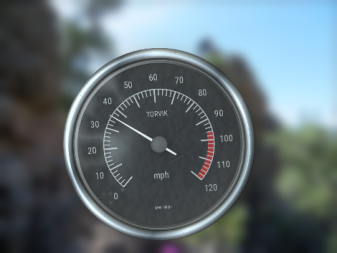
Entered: 36 mph
